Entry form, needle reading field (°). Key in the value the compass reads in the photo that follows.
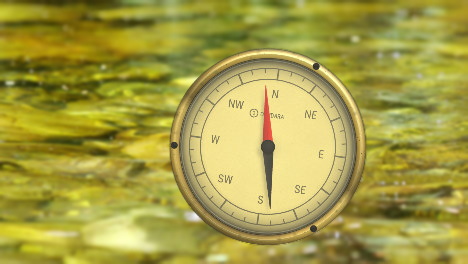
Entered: 350 °
